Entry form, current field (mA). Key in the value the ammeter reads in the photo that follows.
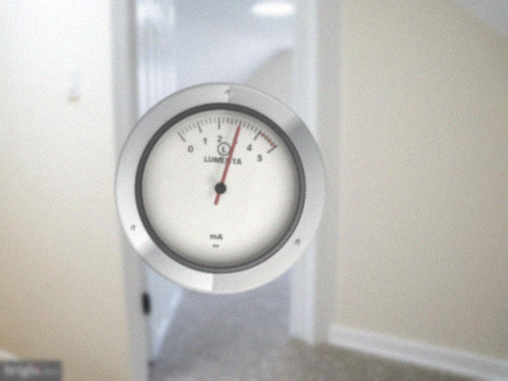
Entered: 3 mA
